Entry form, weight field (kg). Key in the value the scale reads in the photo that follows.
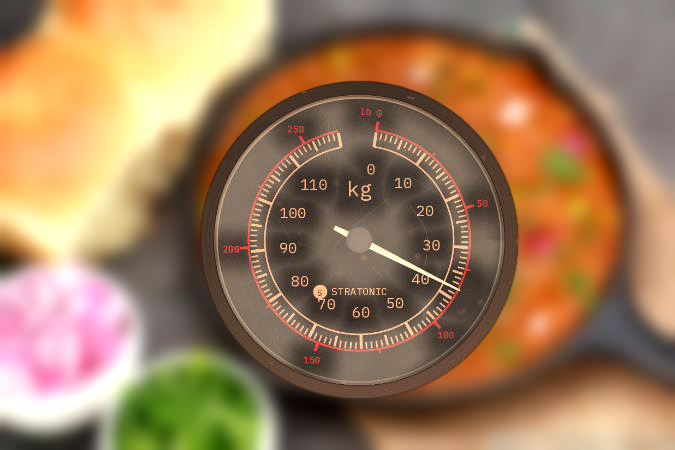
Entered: 38 kg
